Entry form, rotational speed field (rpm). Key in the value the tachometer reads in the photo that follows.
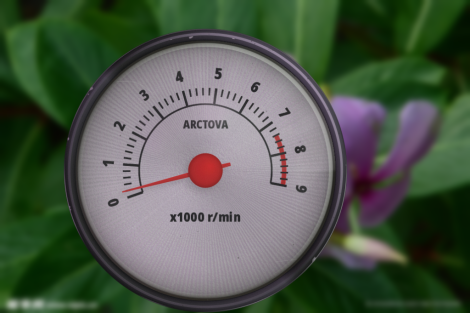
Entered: 200 rpm
